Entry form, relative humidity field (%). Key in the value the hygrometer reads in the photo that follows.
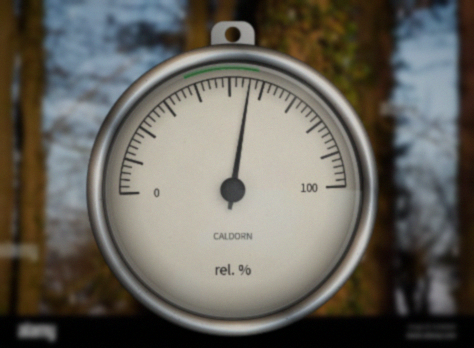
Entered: 56 %
